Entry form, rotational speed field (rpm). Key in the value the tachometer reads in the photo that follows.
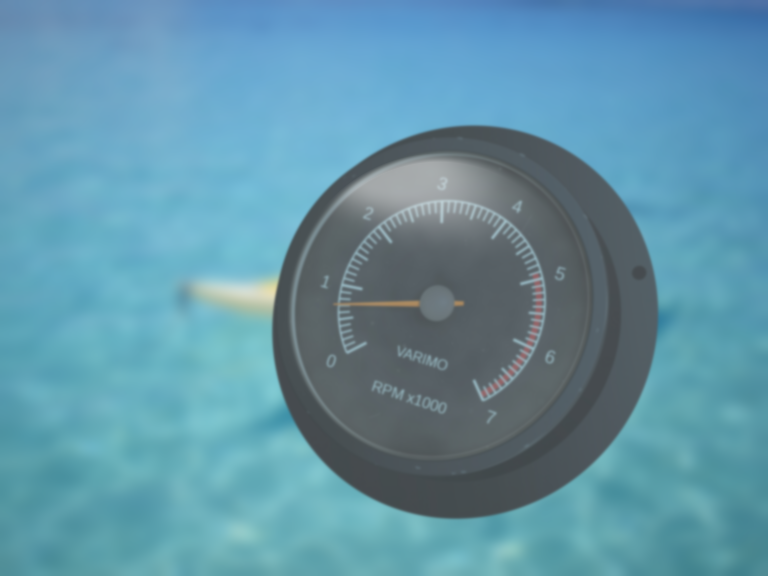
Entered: 700 rpm
